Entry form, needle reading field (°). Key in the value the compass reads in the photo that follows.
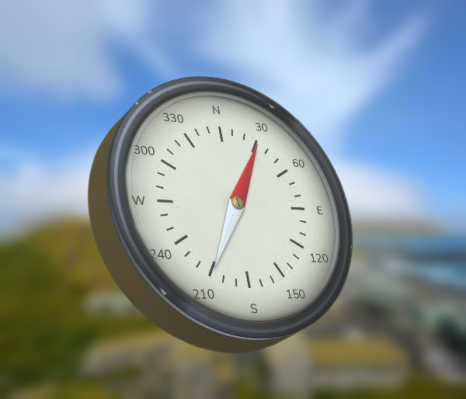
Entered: 30 °
